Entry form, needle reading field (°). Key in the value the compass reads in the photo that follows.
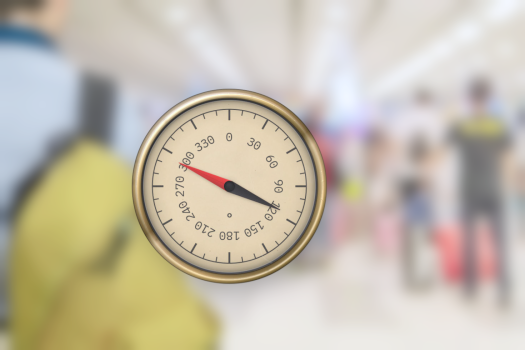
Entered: 295 °
